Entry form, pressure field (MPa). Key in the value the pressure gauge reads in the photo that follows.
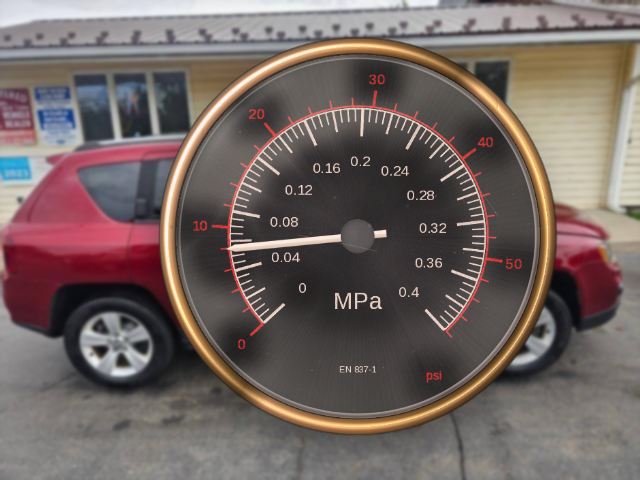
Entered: 0.055 MPa
